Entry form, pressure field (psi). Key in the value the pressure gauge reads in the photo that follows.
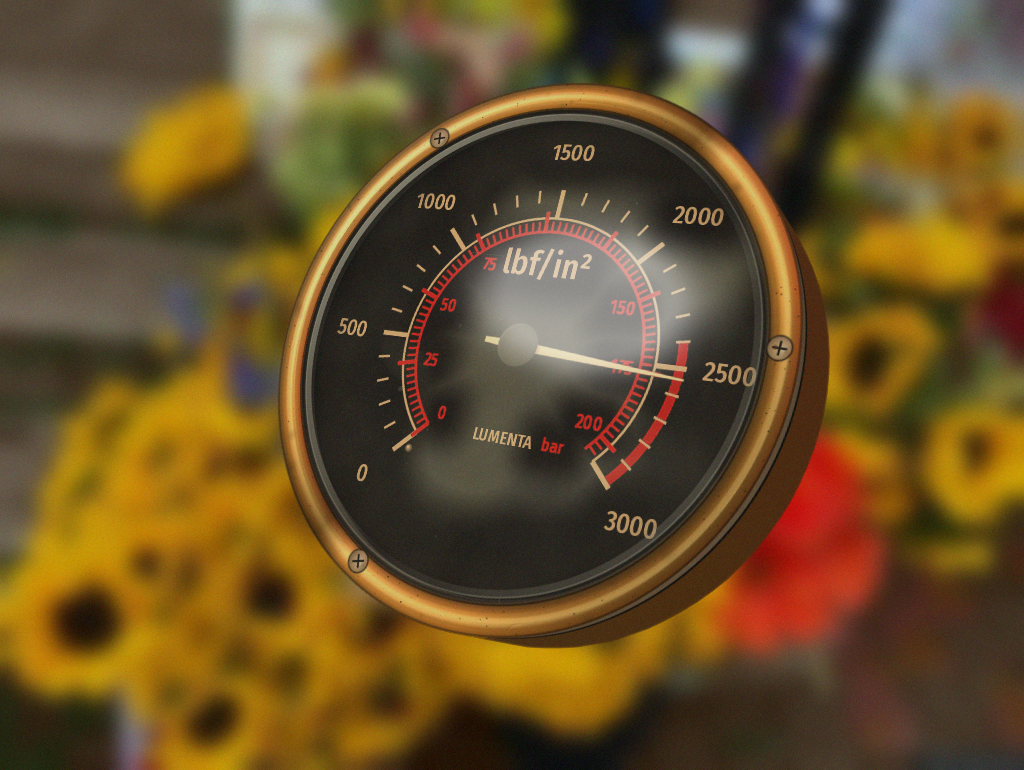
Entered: 2550 psi
